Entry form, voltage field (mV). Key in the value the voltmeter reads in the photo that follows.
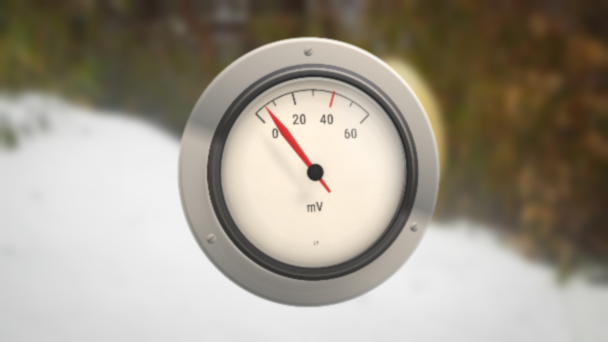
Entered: 5 mV
